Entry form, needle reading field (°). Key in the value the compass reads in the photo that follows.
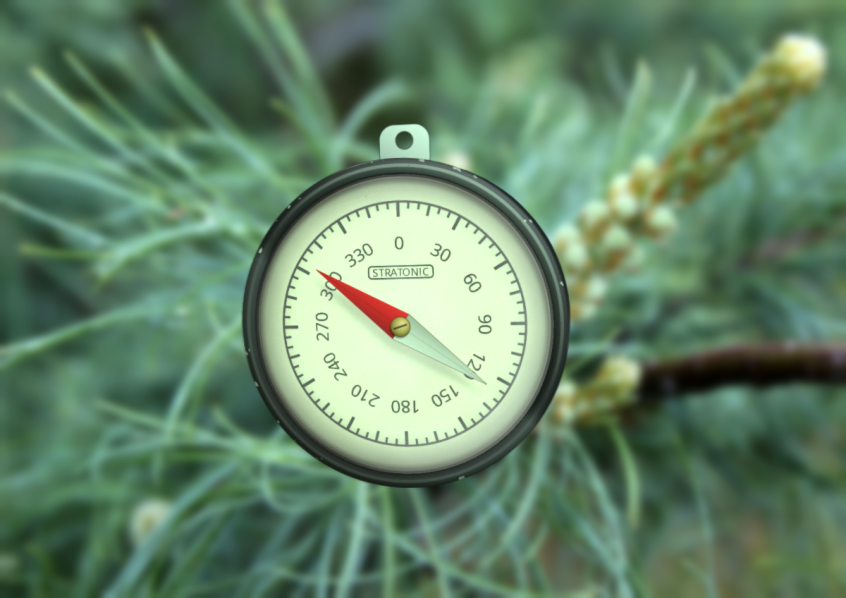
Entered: 305 °
